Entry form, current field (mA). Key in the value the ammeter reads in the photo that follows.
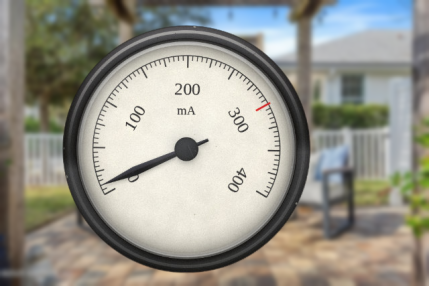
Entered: 10 mA
